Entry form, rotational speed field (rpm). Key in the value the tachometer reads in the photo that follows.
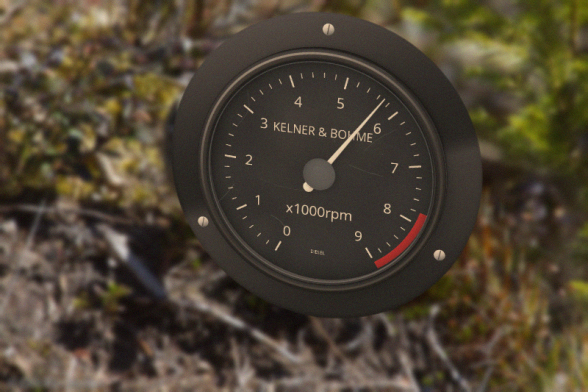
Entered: 5700 rpm
